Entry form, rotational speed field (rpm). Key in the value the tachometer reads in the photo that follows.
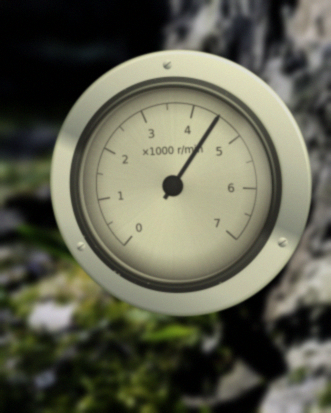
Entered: 4500 rpm
